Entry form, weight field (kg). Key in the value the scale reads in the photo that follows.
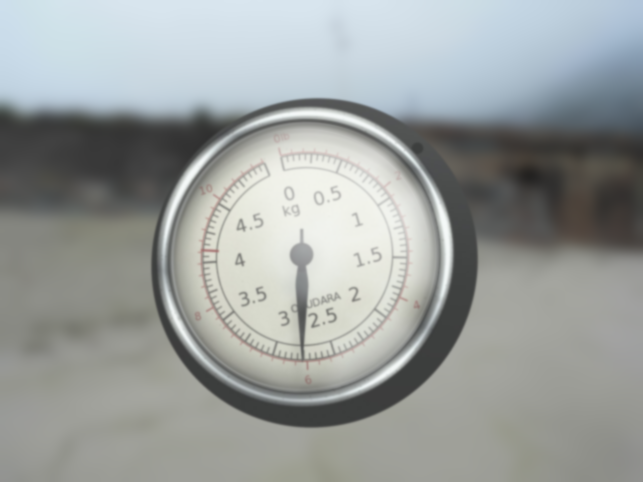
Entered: 2.75 kg
